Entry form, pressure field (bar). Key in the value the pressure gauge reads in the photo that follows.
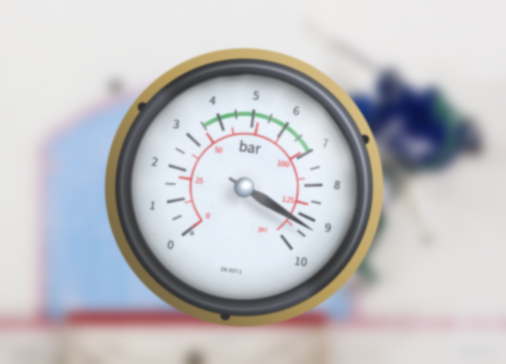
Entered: 9.25 bar
